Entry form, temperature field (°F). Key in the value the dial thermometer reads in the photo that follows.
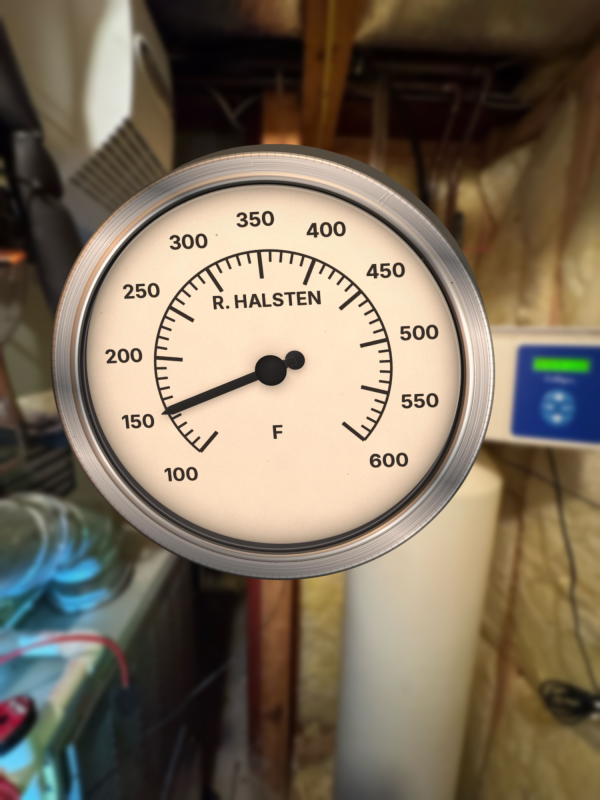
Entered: 150 °F
